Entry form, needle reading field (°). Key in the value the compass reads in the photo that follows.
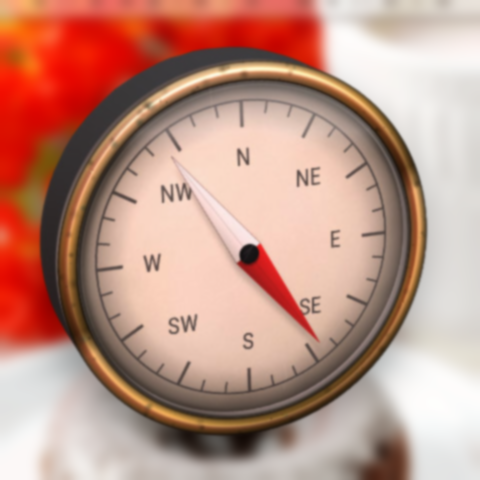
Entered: 145 °
